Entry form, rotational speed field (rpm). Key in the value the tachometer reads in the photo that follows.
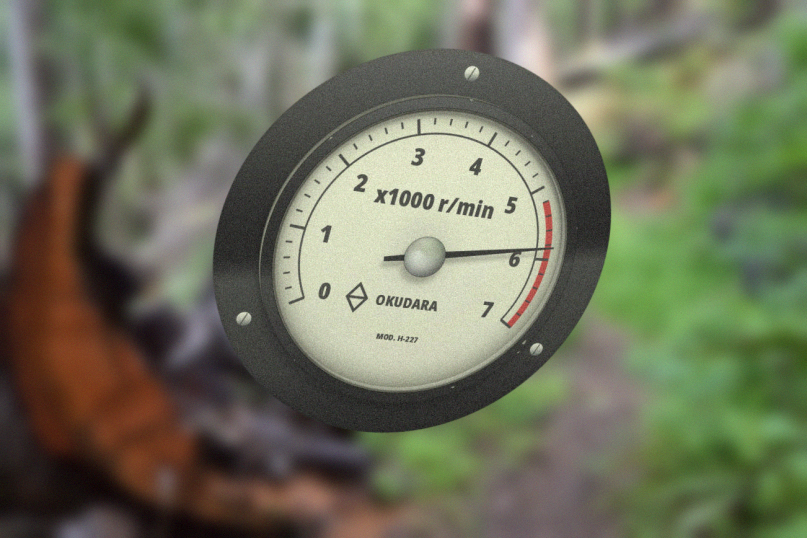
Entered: 5800 rpm
